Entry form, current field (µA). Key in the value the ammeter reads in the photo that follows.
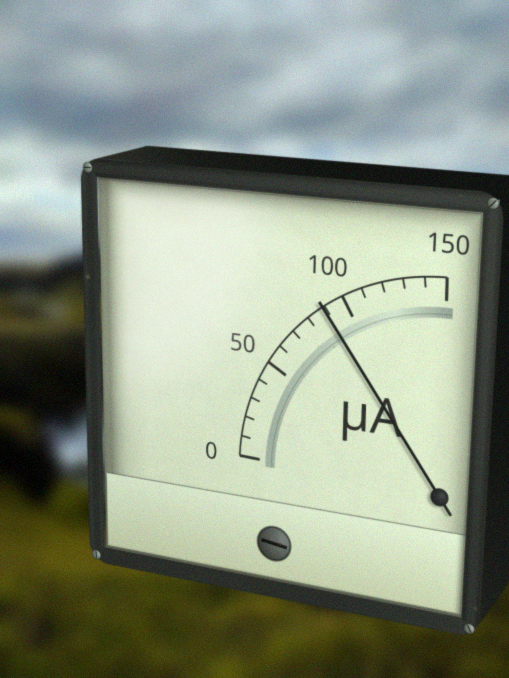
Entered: 90 µA
